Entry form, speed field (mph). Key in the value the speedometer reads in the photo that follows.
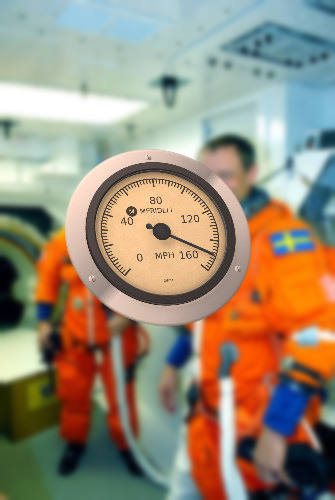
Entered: 150 mph
